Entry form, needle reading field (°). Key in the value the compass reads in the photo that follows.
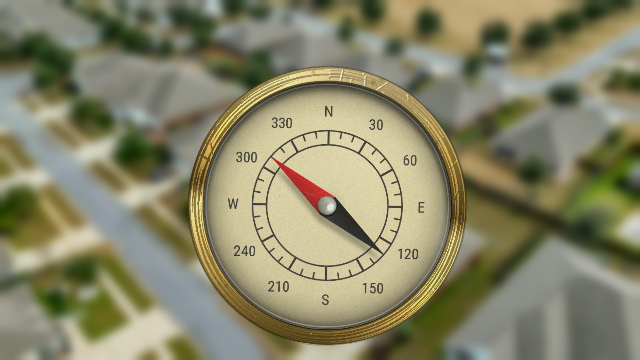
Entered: 310 °
